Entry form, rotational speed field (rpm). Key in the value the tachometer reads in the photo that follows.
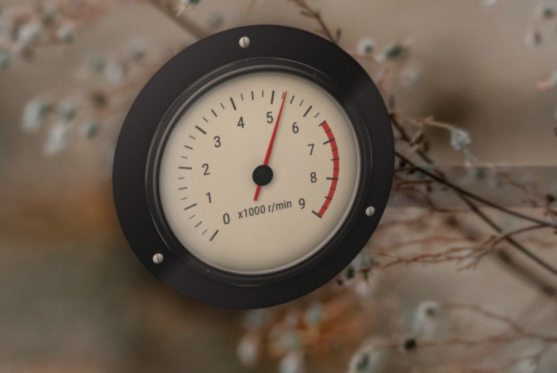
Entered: 5250 rpm
